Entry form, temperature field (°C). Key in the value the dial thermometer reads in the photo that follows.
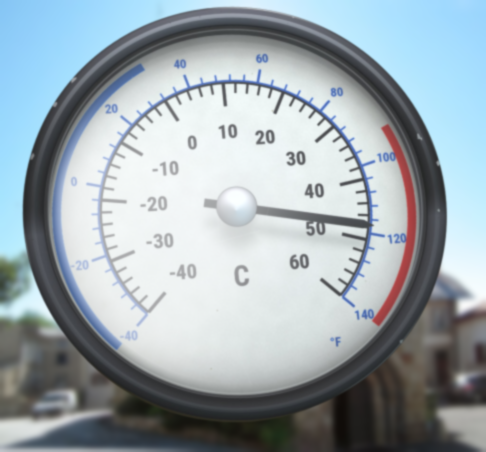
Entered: 48 °C
